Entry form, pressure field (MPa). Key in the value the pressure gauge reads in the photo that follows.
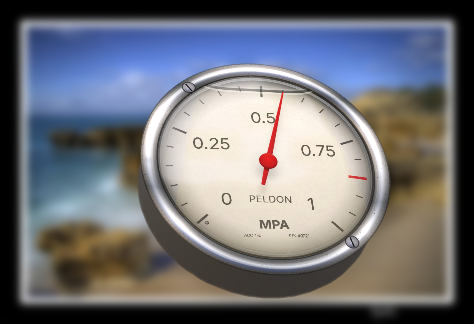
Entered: 0.55 MPa
